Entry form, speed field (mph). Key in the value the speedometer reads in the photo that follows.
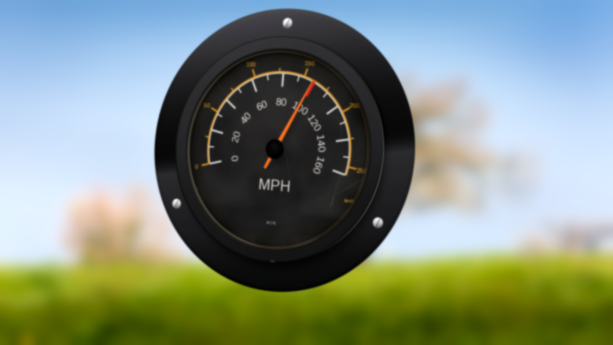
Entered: 100 mph
